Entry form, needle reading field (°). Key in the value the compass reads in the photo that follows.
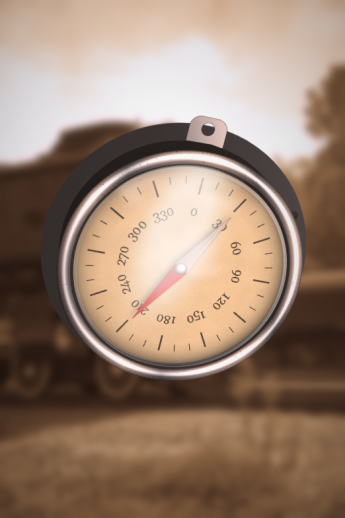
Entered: 210 °
